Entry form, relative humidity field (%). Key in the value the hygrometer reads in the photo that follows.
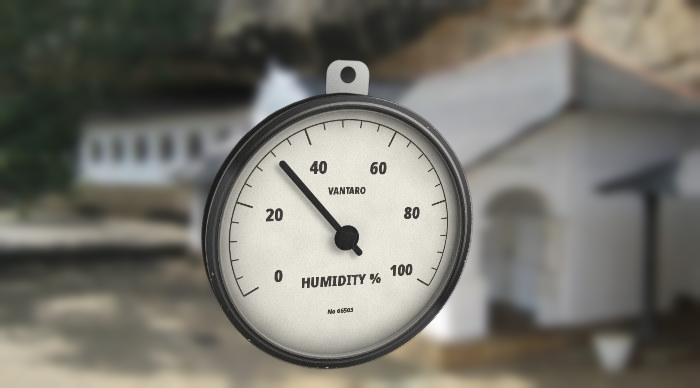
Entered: 32 %
